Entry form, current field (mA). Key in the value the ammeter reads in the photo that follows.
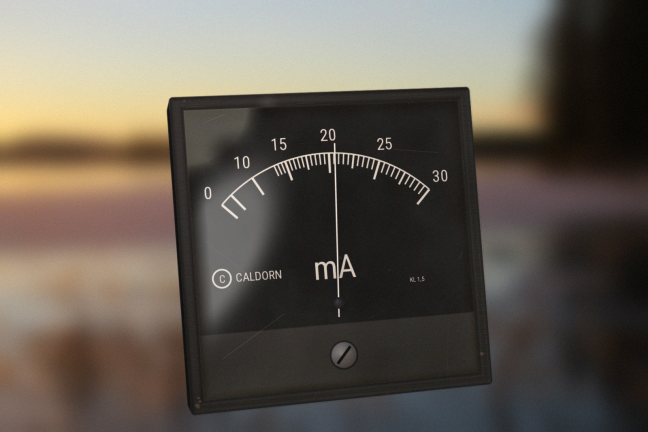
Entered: 20.5 mA
